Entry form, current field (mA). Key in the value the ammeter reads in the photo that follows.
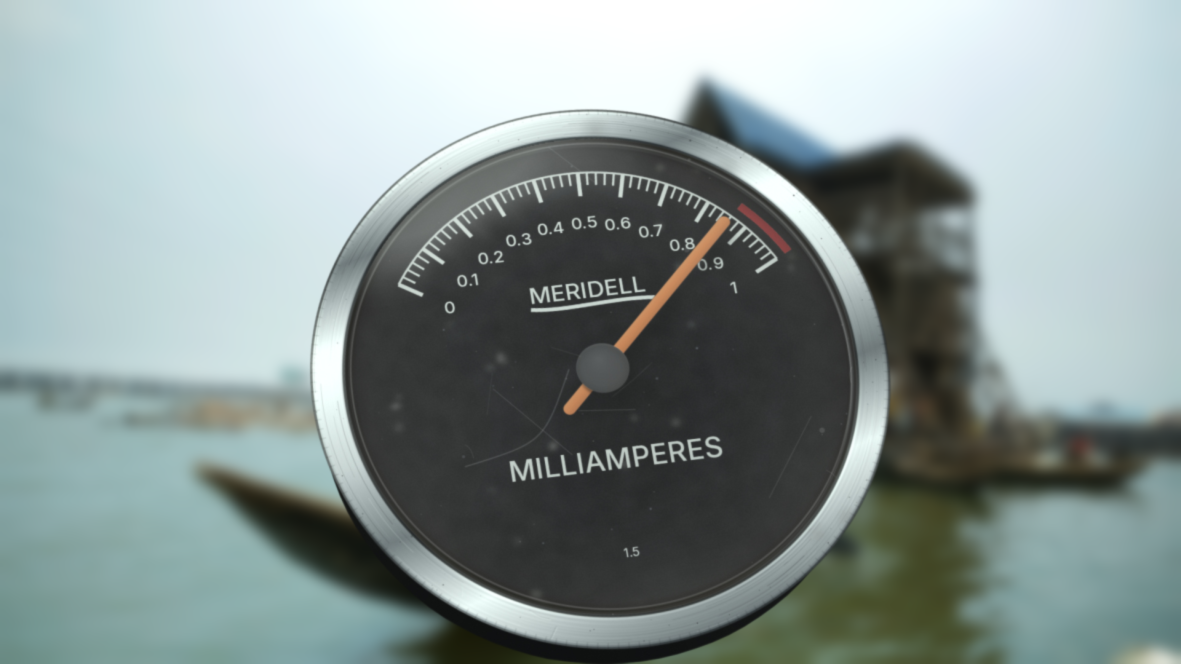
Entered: 0.86 mA
